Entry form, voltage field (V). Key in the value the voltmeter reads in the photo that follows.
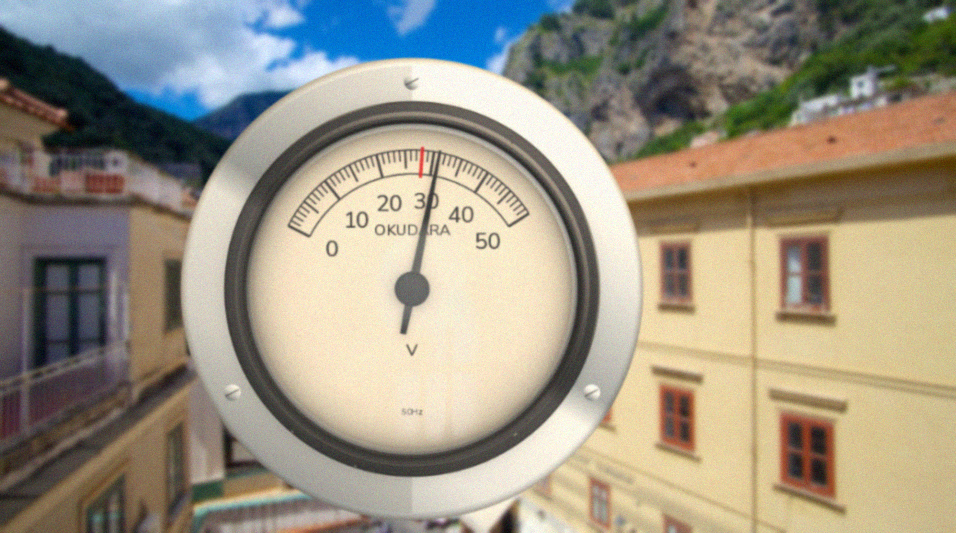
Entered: 31 V
